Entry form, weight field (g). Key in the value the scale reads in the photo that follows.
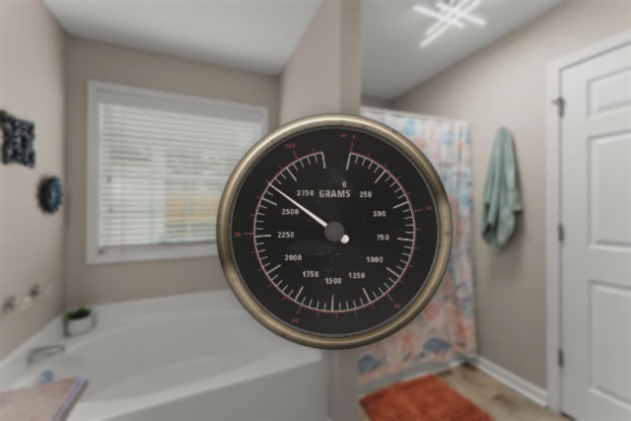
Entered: 2600 g
